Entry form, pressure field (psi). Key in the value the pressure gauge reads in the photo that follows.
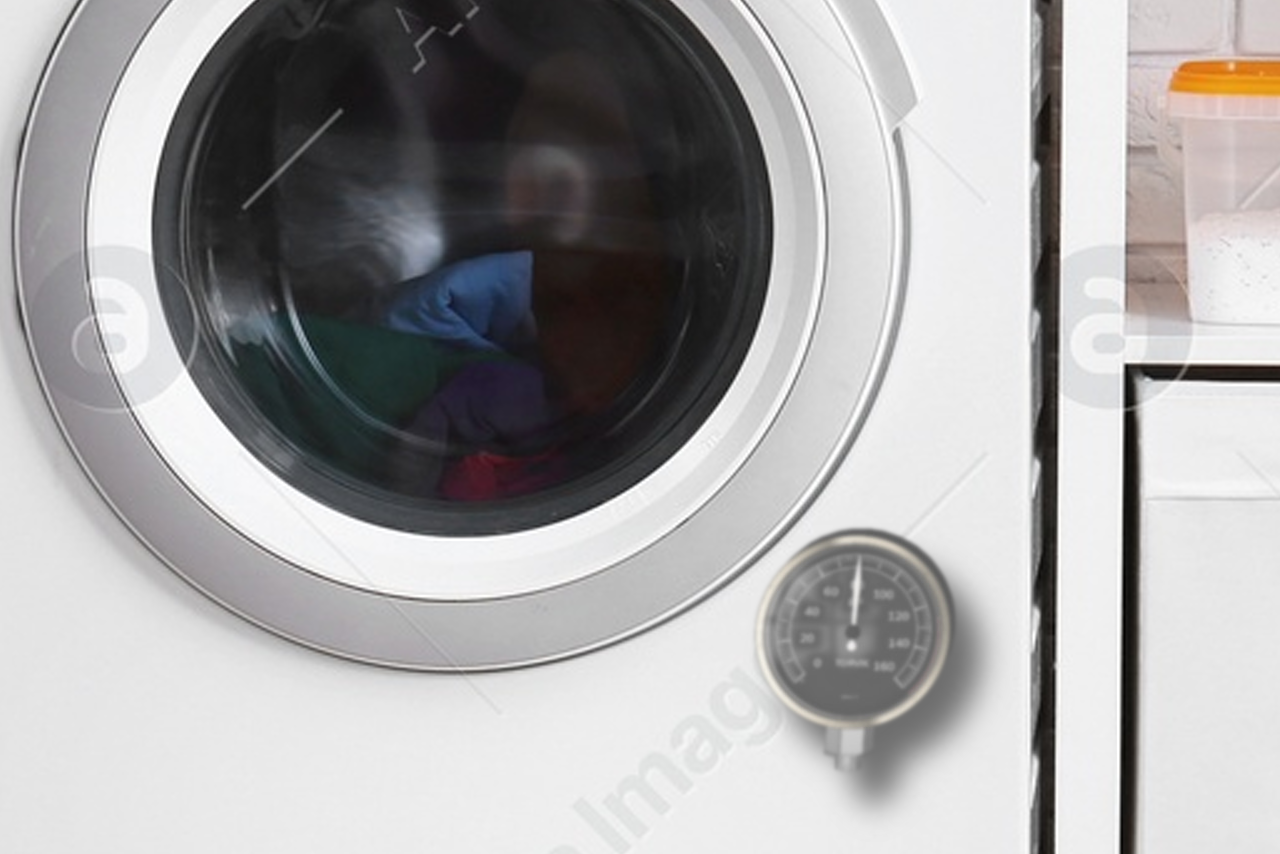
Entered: 80 psi
